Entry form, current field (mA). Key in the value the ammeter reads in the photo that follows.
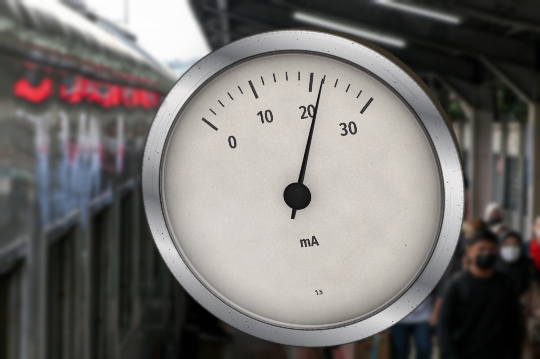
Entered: 22 mA
